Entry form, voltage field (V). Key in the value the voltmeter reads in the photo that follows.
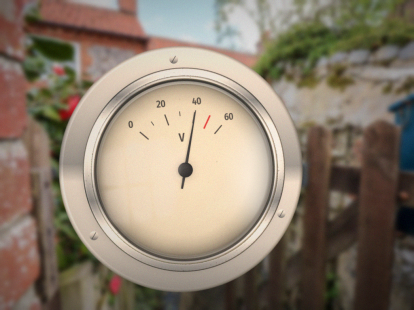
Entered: 40 V
